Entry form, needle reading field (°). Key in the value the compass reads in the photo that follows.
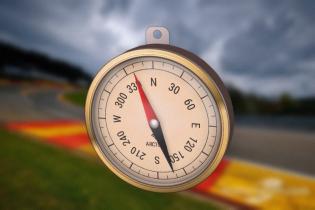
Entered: 340 °
